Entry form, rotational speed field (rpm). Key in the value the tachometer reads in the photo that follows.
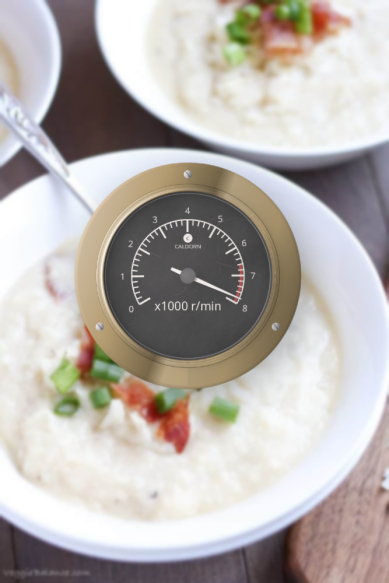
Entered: 7800 rpm
